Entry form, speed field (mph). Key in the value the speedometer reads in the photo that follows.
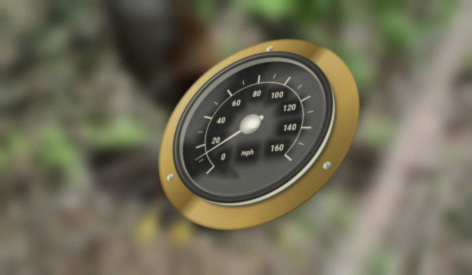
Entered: 10 mph
